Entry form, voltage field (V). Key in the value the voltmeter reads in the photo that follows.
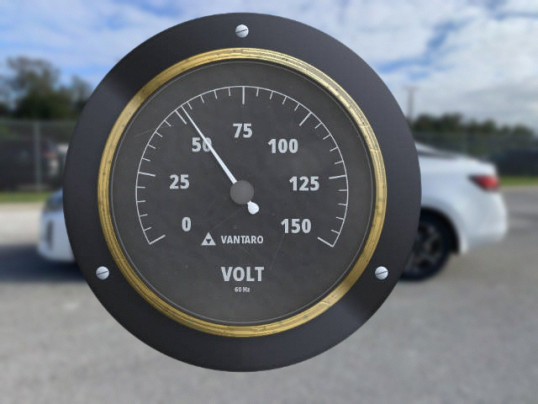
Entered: 52.5 V
